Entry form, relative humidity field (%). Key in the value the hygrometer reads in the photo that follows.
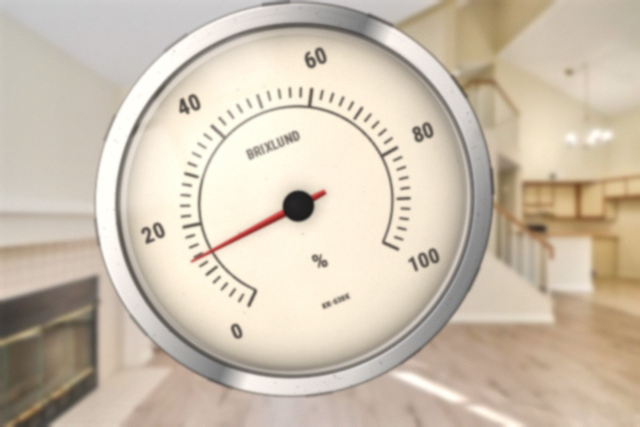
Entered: 14 %
